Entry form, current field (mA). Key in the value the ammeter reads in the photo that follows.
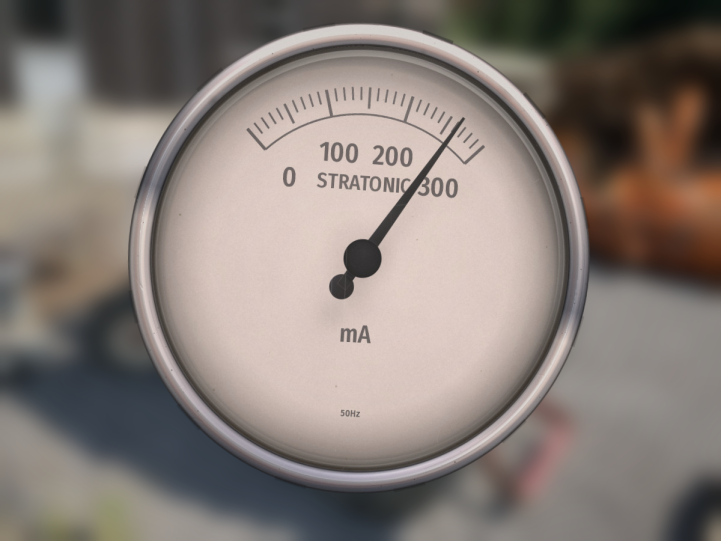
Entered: 260 mA
